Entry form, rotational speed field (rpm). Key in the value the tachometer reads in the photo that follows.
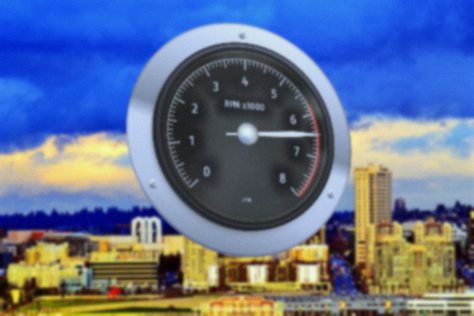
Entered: 6500 rpm
